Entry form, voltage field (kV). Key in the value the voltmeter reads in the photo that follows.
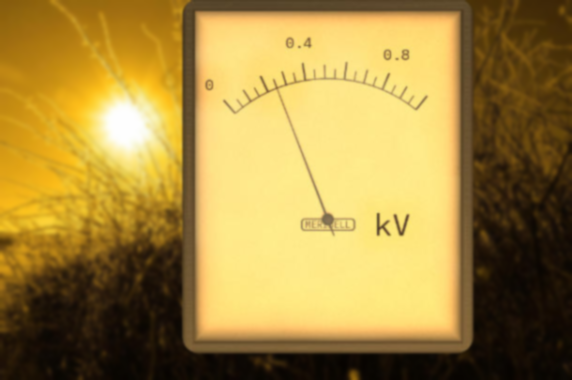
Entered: 0.25 kV
